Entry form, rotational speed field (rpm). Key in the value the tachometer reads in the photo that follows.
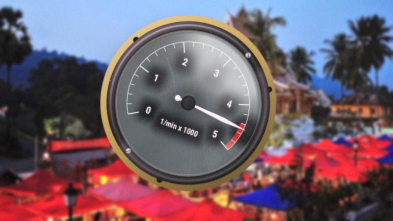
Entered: 4500 rpm
